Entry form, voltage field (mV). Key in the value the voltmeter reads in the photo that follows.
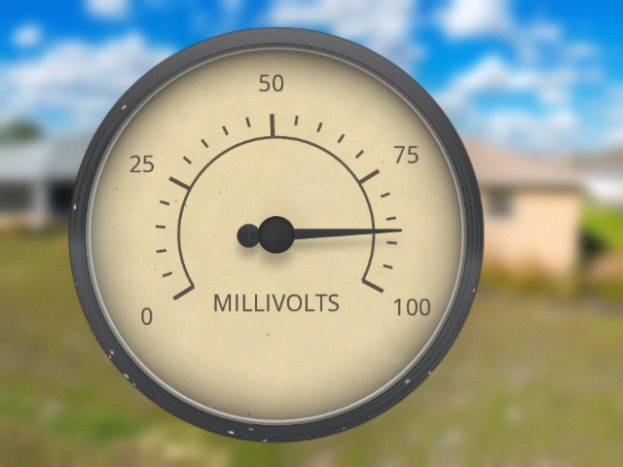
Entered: 87.5 mV
